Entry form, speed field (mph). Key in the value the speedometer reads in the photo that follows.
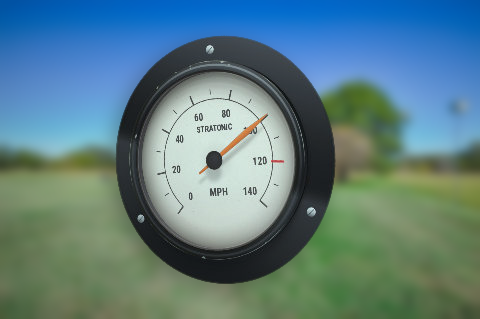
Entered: 100 mph
